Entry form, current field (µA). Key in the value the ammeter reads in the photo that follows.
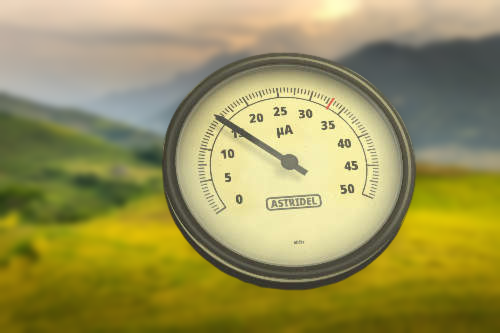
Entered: 15 µA
